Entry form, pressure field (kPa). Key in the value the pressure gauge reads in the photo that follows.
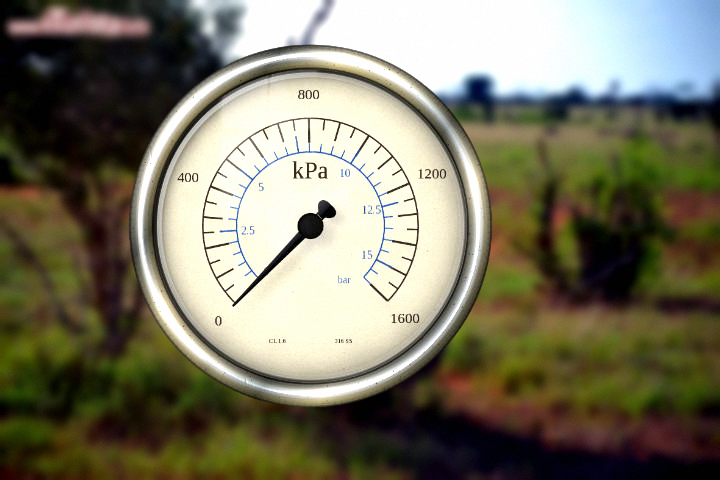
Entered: 0 kPa
